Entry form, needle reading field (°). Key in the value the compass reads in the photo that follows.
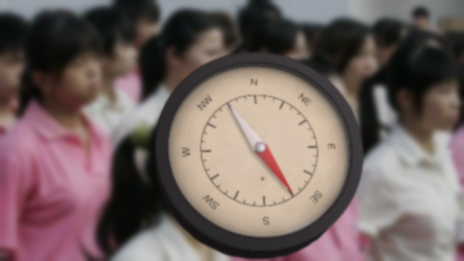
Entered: 150 °
